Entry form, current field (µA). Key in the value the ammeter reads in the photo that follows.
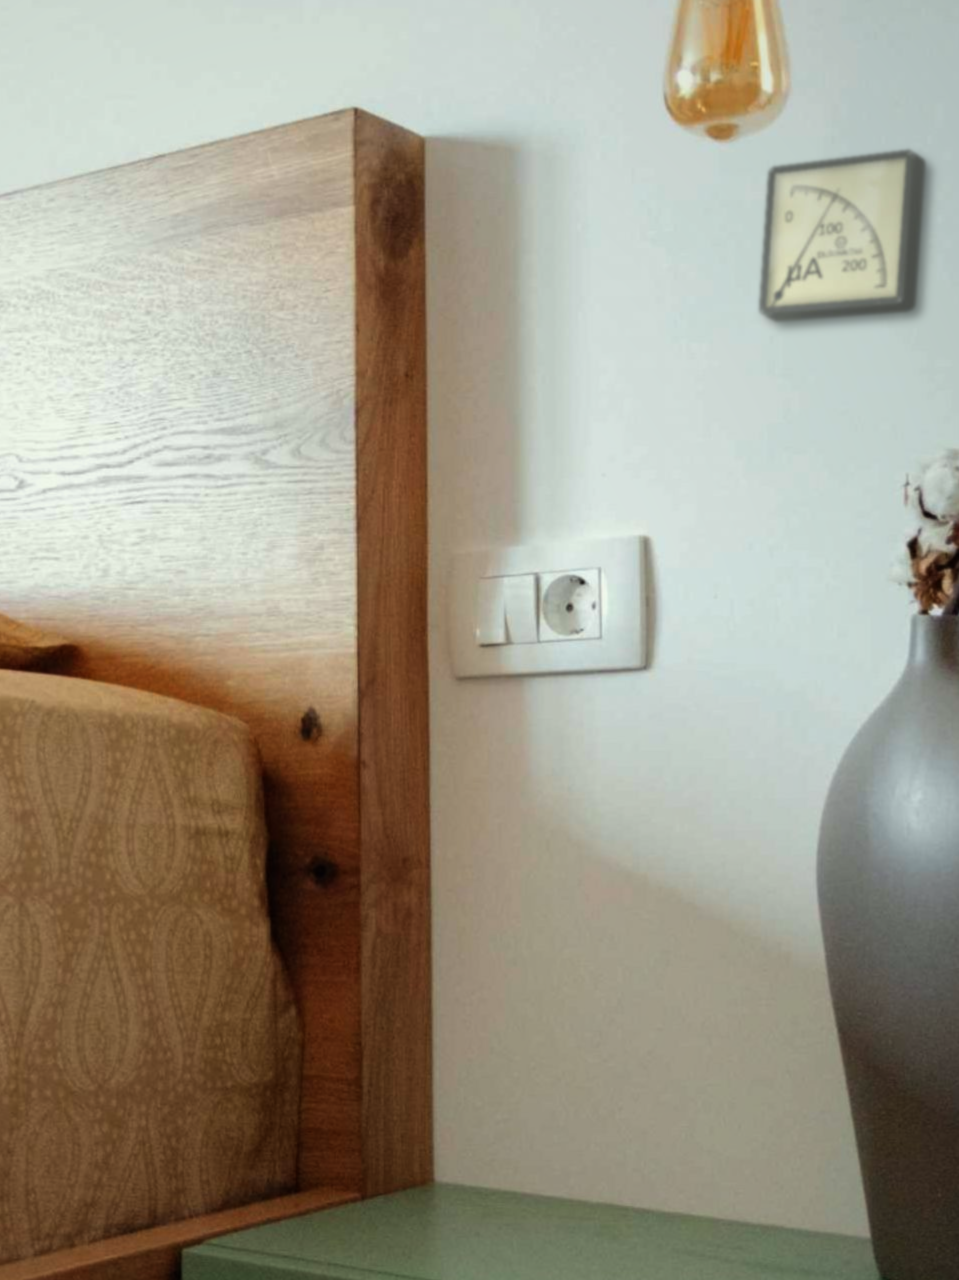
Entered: 75 µA
